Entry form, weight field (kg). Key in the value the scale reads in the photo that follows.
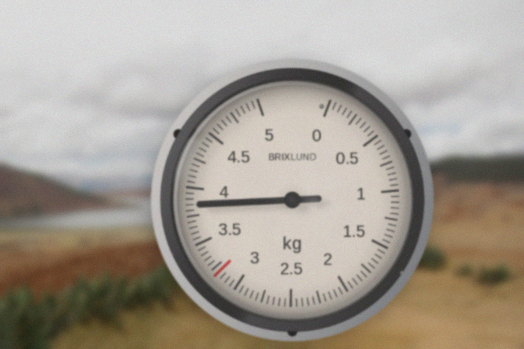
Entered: 3.85 kg
